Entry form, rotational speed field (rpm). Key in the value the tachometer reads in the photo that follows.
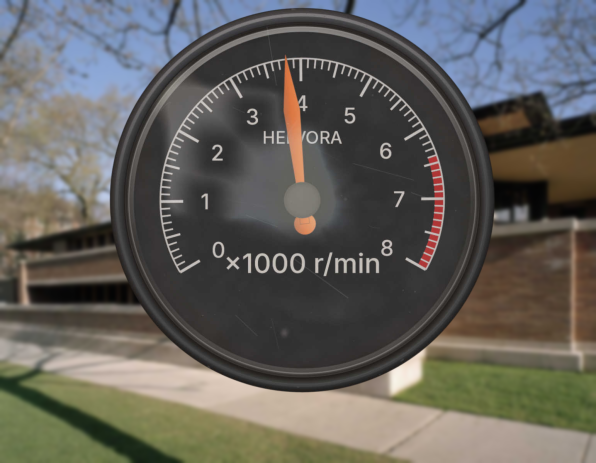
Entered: 3800 rpm
